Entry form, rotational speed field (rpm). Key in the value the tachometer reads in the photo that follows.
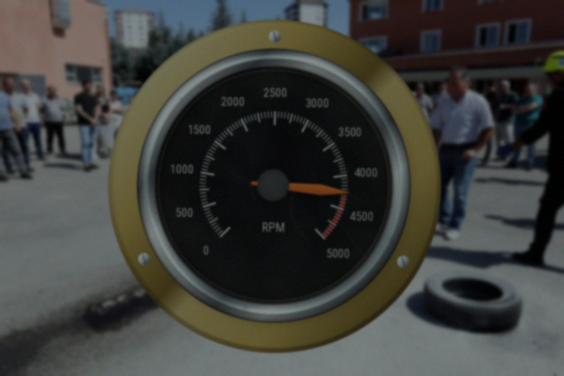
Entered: 4250 rpm
